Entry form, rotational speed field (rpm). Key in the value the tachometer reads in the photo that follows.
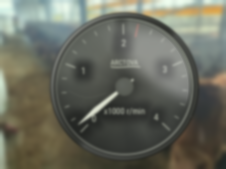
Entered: 100 rpm
